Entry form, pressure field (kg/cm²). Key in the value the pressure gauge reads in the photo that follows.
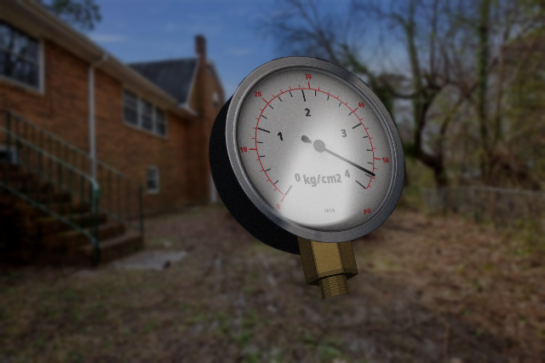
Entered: 3.8 kg/cm²
